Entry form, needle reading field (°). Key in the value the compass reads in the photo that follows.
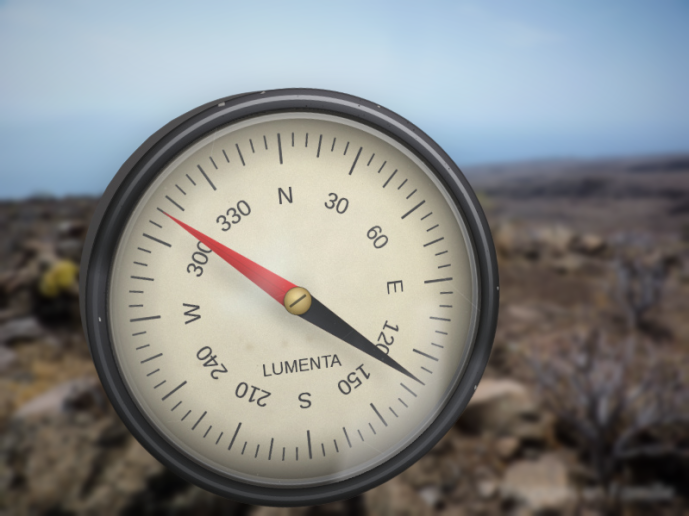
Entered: 310 °
